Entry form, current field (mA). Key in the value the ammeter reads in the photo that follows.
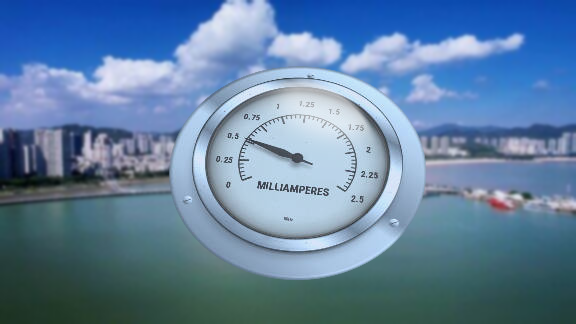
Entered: 0.5 mA
